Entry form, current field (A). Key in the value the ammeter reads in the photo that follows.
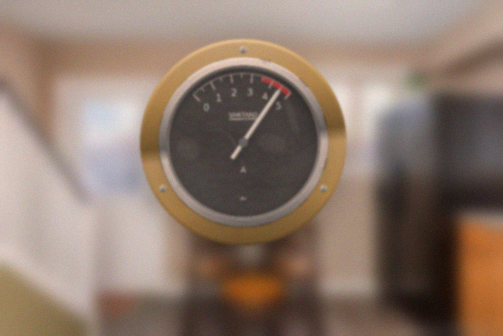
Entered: 4.5 A
